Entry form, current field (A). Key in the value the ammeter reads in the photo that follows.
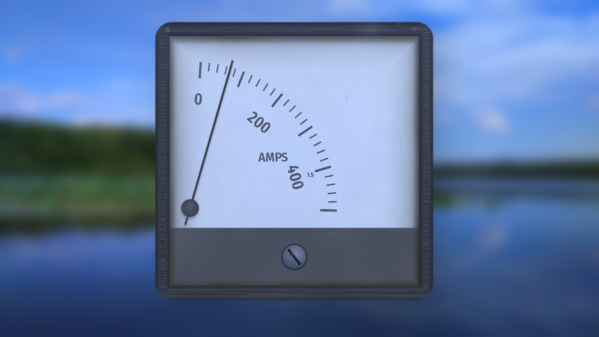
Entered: 70 A
